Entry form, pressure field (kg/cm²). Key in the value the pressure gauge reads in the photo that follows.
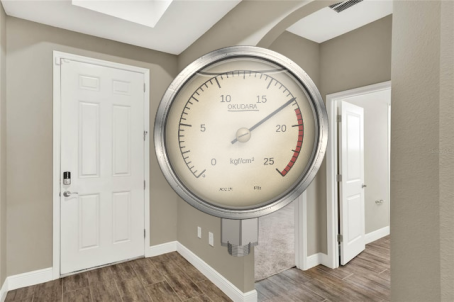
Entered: 17.5 kg/cm²
